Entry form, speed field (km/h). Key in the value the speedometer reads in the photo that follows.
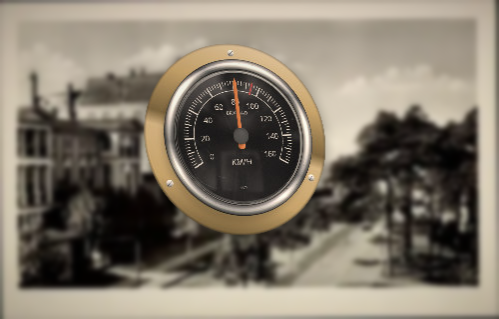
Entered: 80 km/h
